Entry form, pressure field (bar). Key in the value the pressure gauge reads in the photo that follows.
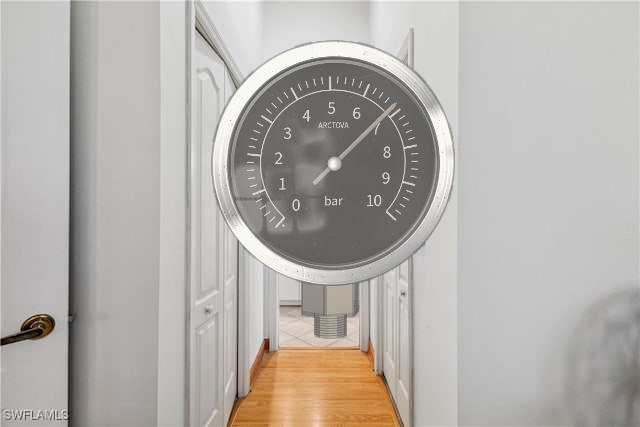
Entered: 6.8 bar
